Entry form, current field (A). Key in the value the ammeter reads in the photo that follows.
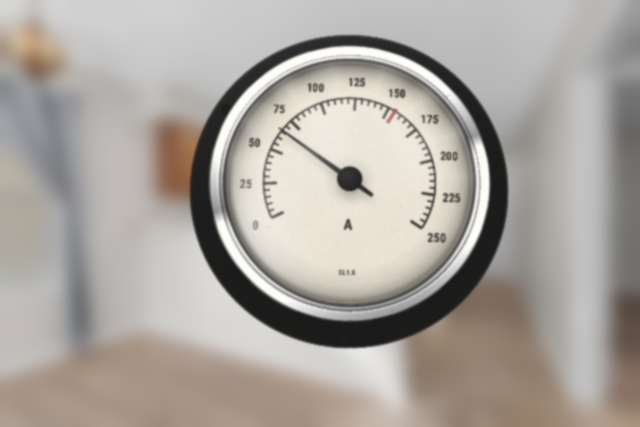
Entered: 65 A
